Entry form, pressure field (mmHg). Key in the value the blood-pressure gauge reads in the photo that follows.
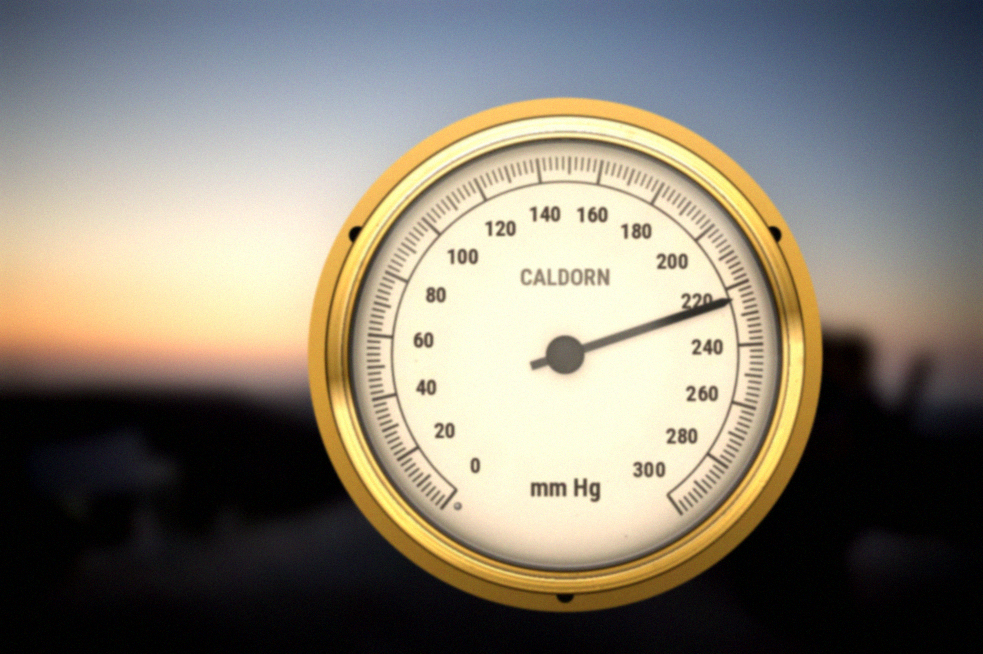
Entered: 224 mmHg
